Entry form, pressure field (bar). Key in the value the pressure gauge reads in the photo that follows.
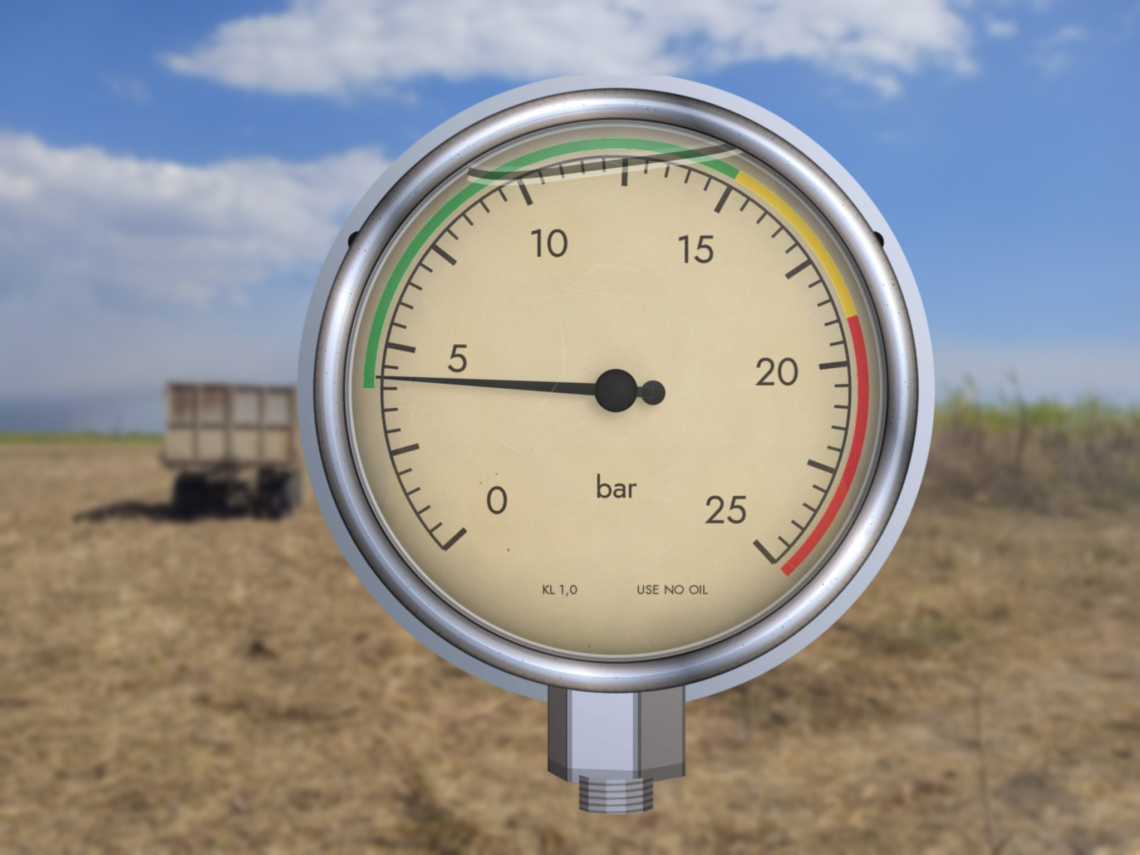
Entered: 4.25 bar
